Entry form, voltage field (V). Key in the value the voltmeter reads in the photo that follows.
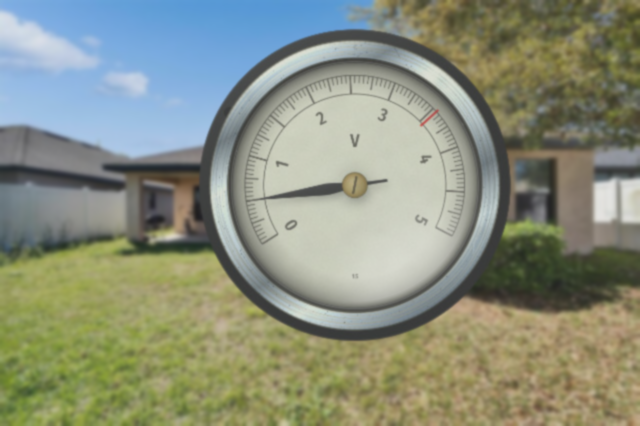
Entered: 0.5 V
